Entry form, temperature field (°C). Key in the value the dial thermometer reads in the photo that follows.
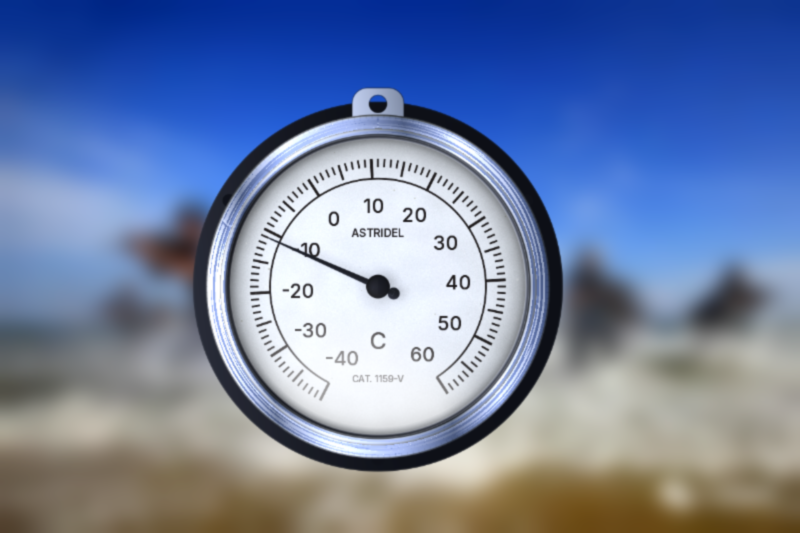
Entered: -11 °C
